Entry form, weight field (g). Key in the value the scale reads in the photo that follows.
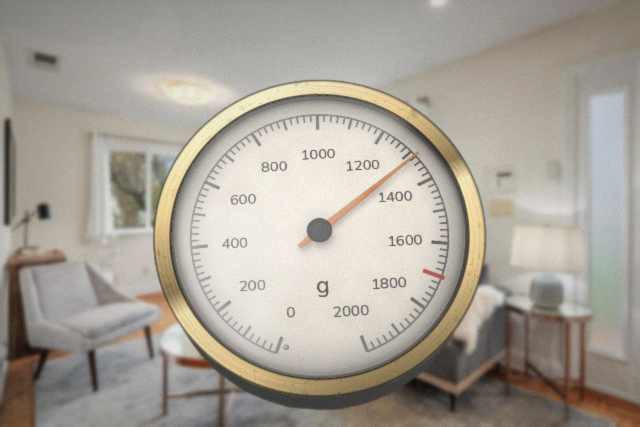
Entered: 1320 g
